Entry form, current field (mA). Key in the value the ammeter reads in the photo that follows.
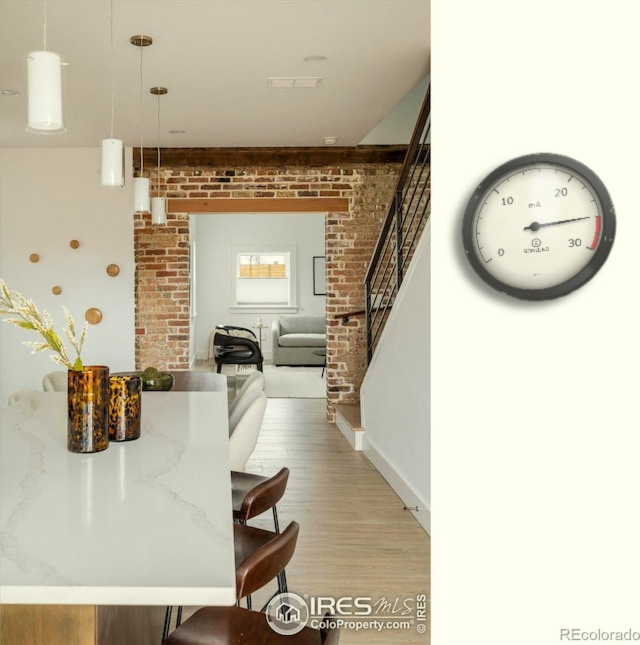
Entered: 26 mA
